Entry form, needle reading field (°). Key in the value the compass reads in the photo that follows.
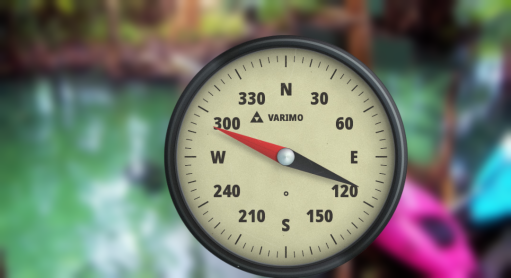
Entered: 292.5 °
